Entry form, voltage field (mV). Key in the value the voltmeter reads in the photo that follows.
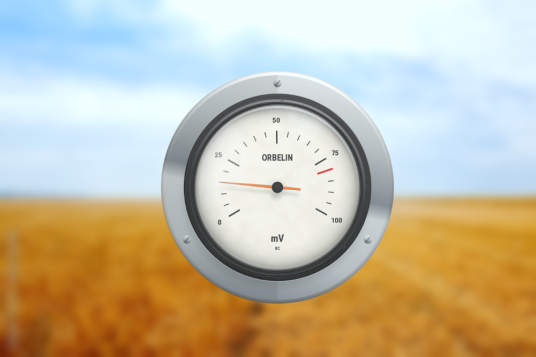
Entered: 15 mV
